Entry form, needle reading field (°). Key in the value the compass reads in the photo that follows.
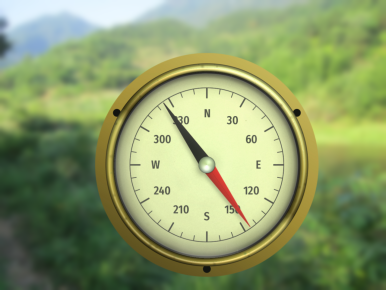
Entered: 145 °
